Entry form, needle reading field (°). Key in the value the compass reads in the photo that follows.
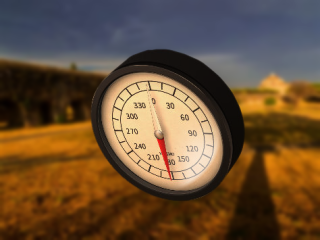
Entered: 180 °
